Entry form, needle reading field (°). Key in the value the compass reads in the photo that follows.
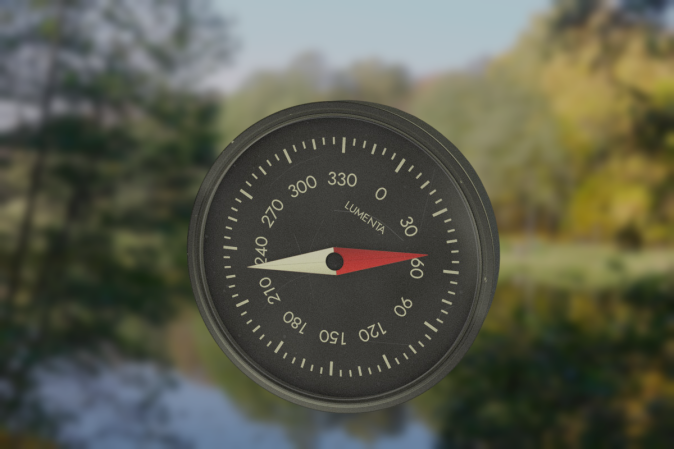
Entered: 50 °
